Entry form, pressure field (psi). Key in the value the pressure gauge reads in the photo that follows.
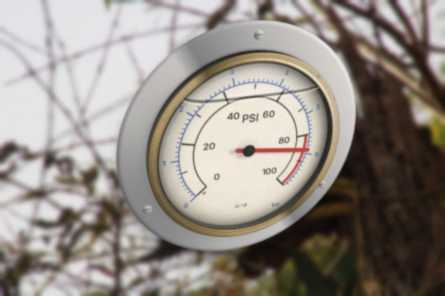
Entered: 85 psi
